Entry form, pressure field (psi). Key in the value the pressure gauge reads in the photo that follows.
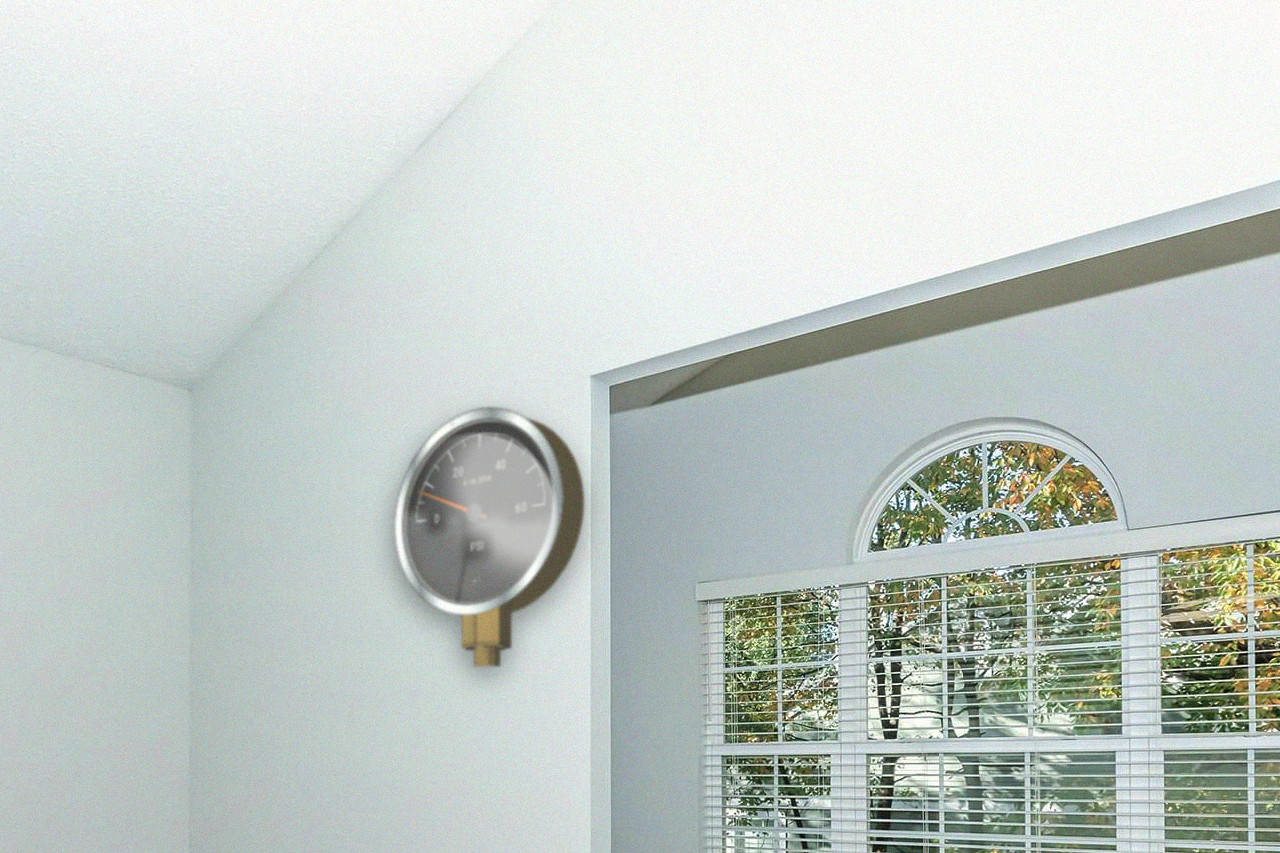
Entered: 7.5 psi
